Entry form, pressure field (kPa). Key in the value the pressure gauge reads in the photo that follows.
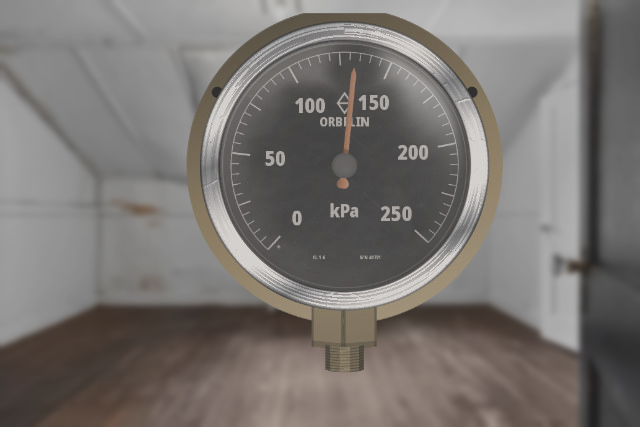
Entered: 132.5 kPa
